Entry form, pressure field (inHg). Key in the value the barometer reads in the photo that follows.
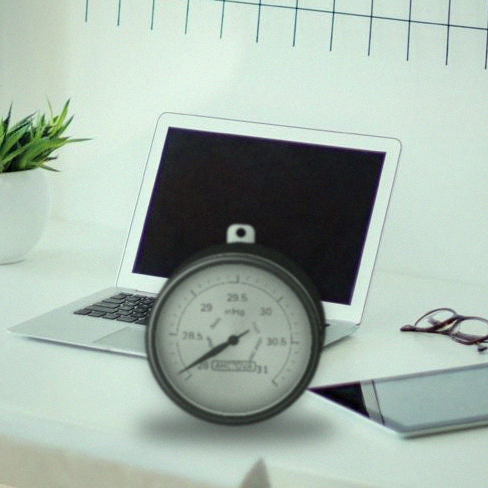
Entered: 28.1 inHg
